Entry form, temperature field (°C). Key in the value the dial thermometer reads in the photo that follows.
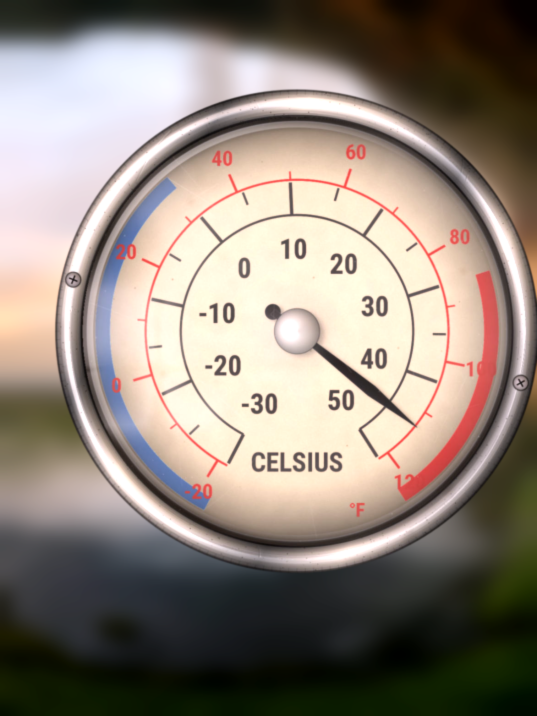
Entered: 45 °C
